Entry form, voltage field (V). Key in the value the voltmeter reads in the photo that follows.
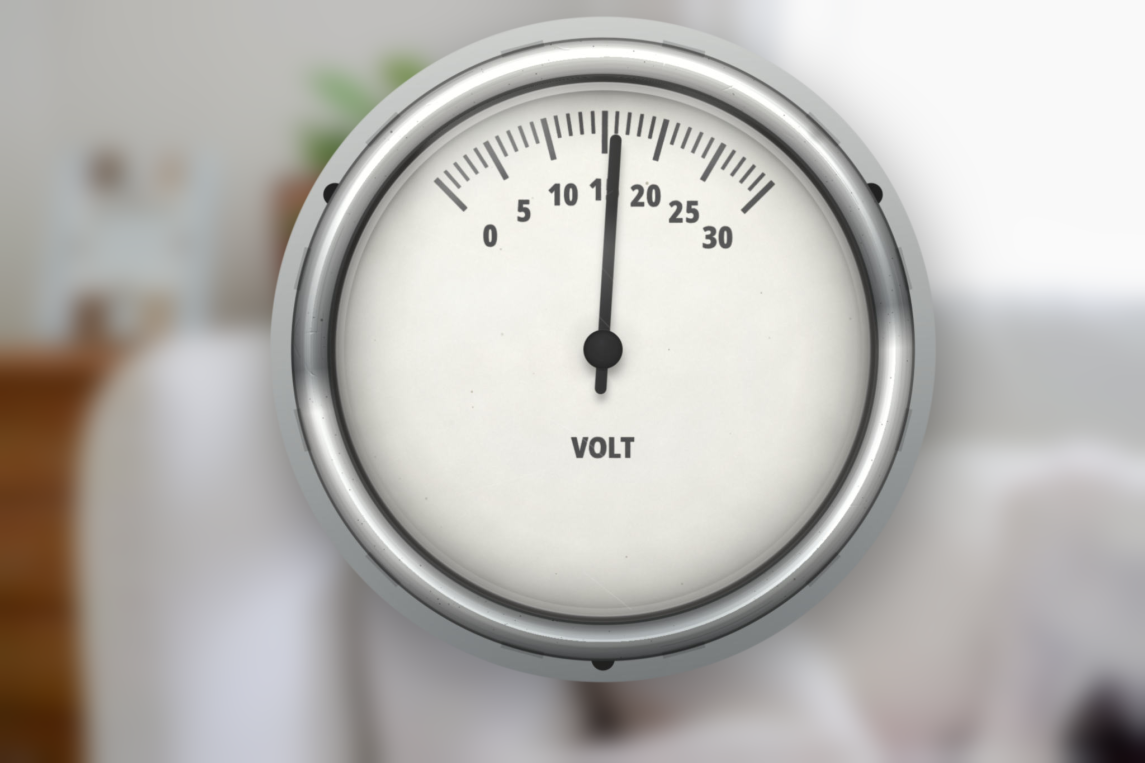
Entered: 16 V
